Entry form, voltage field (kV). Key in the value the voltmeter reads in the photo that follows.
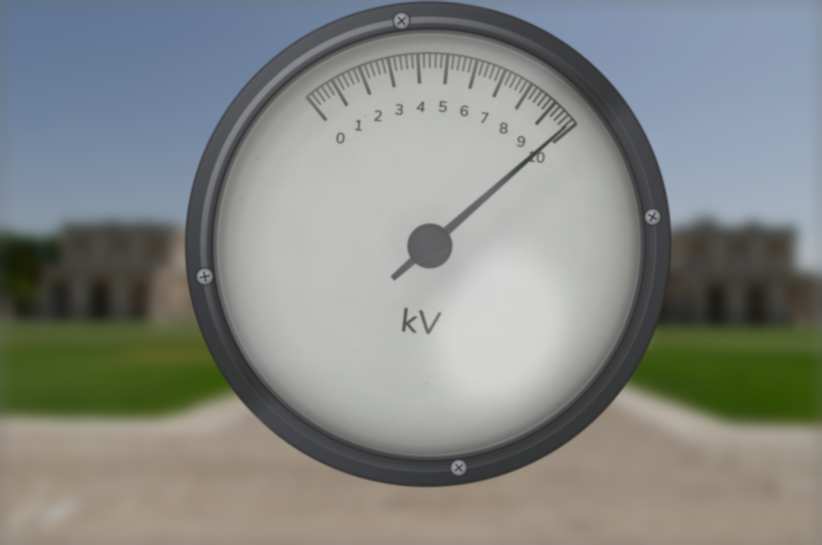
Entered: 9.8 kV
